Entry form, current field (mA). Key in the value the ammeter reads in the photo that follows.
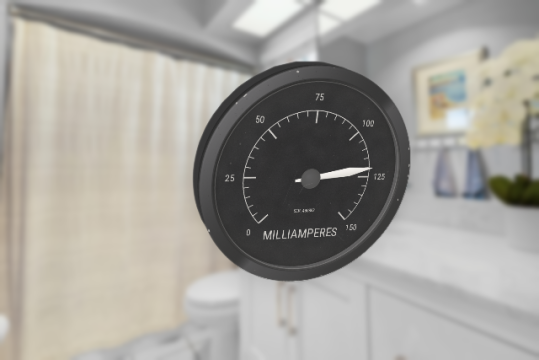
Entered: 120 mA
